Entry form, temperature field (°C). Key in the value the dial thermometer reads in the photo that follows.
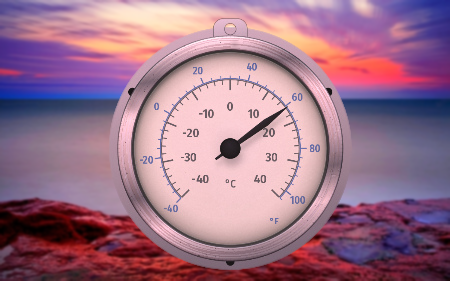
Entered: 16 °C
